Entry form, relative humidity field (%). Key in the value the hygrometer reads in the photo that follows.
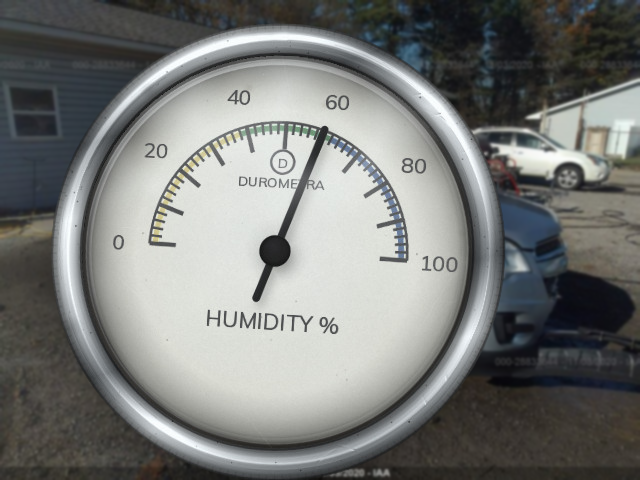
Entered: 60 %
